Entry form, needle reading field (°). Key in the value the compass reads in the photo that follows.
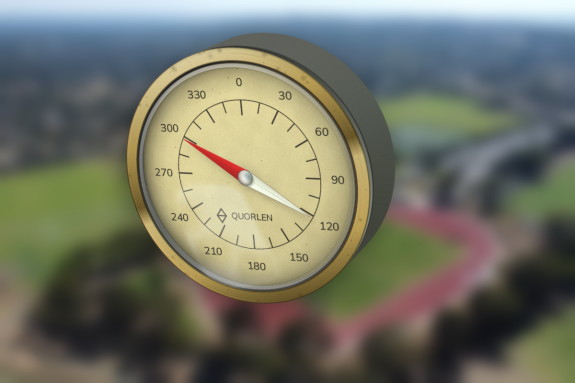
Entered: 300 °
